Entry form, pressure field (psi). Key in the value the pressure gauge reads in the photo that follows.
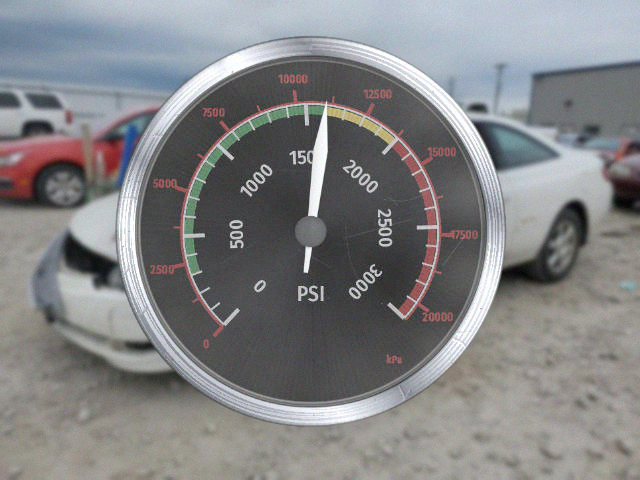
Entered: 1600 psi
